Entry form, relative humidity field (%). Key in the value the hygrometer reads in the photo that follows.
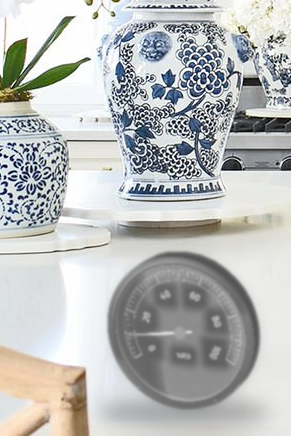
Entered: 10 %
